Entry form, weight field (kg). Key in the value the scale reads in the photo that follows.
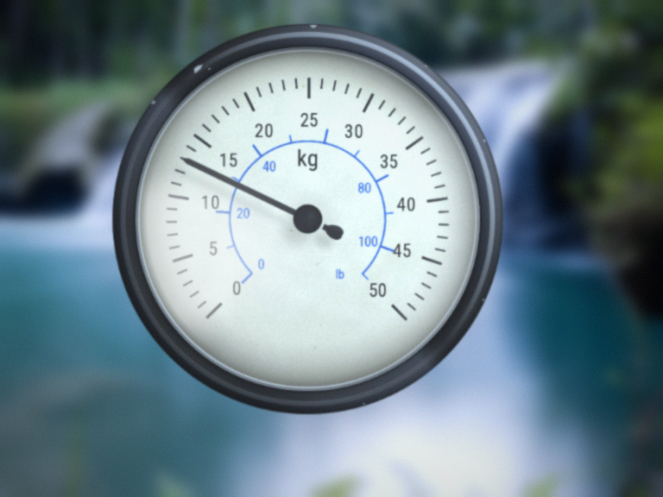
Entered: 13 kg
